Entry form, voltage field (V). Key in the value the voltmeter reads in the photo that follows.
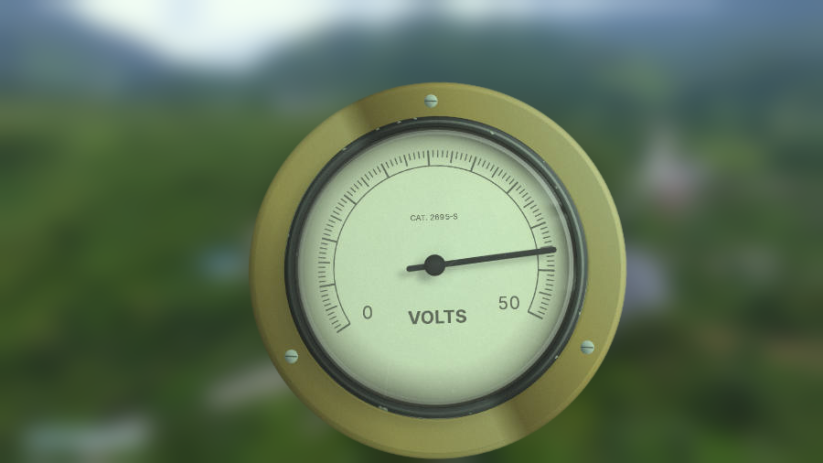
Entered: 43 V
